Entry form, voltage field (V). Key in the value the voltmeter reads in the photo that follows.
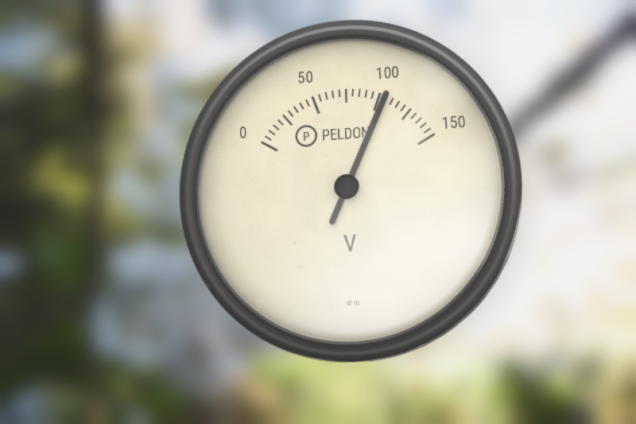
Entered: 105 V
